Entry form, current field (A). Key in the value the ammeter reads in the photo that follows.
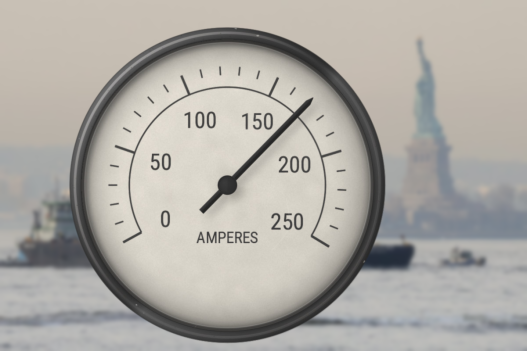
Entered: 170 A
